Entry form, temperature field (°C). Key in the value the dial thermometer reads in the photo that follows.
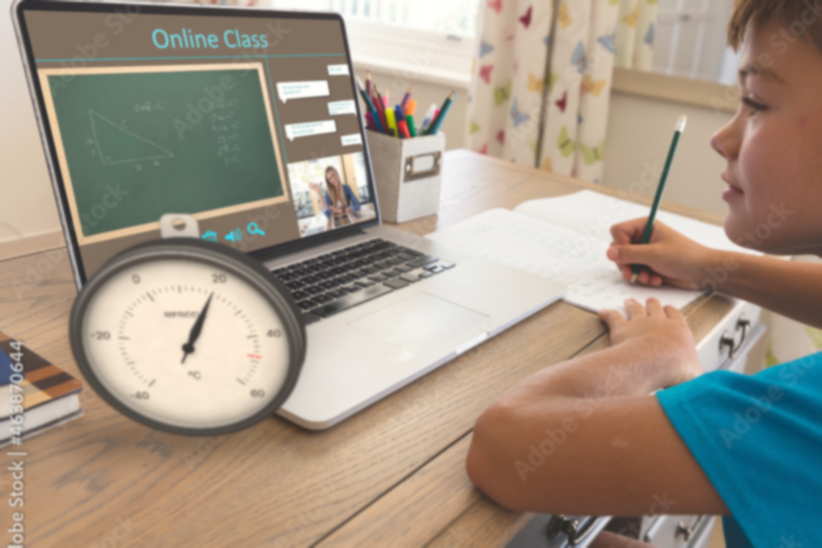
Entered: 20 °C
